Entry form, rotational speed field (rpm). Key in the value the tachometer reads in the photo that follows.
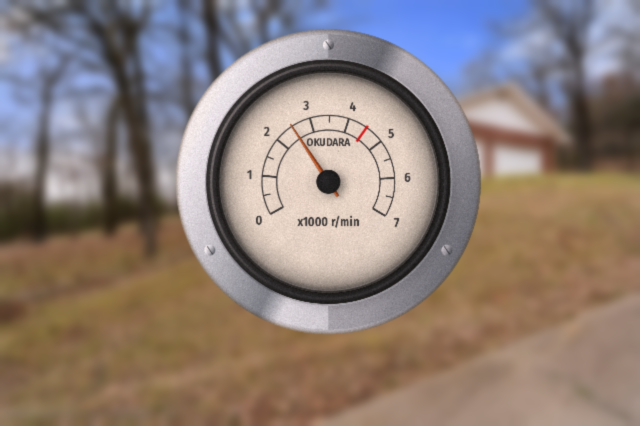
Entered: 2500 rpm
